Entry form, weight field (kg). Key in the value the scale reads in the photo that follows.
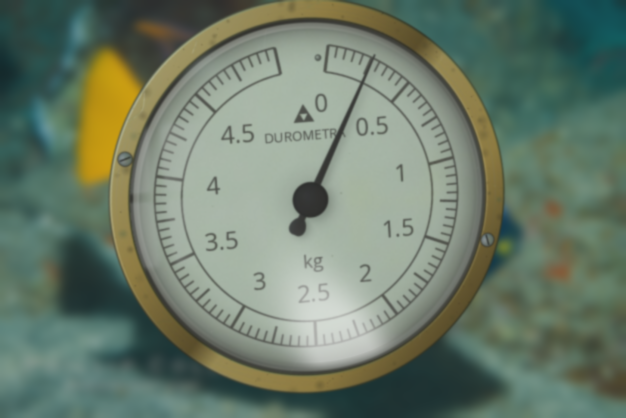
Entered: 0.25 kg
